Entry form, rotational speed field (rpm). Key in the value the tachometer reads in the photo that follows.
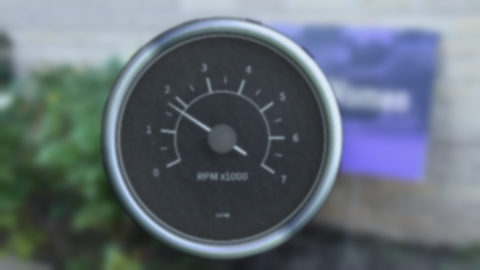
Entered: 1750 rpm
